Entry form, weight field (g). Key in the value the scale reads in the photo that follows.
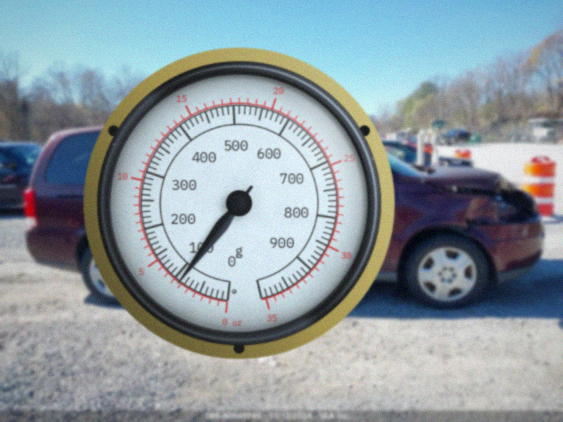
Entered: 90 g
